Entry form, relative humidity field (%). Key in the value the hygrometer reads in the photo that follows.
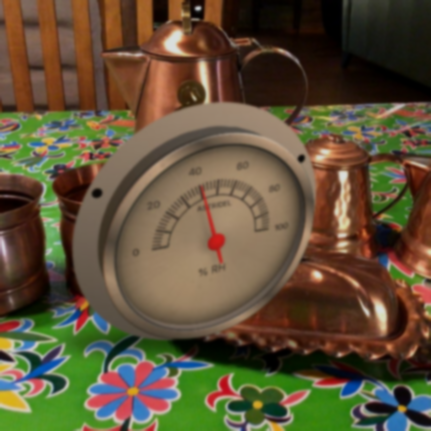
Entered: 40 %
